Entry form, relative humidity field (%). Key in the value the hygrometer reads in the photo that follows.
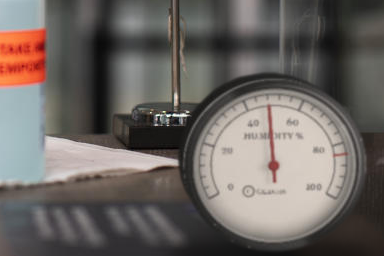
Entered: 48 %
